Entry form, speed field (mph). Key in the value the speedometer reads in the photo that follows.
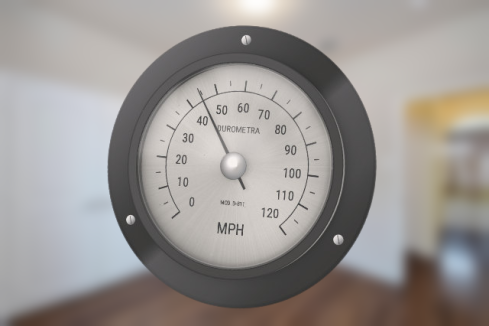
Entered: 45 mph
